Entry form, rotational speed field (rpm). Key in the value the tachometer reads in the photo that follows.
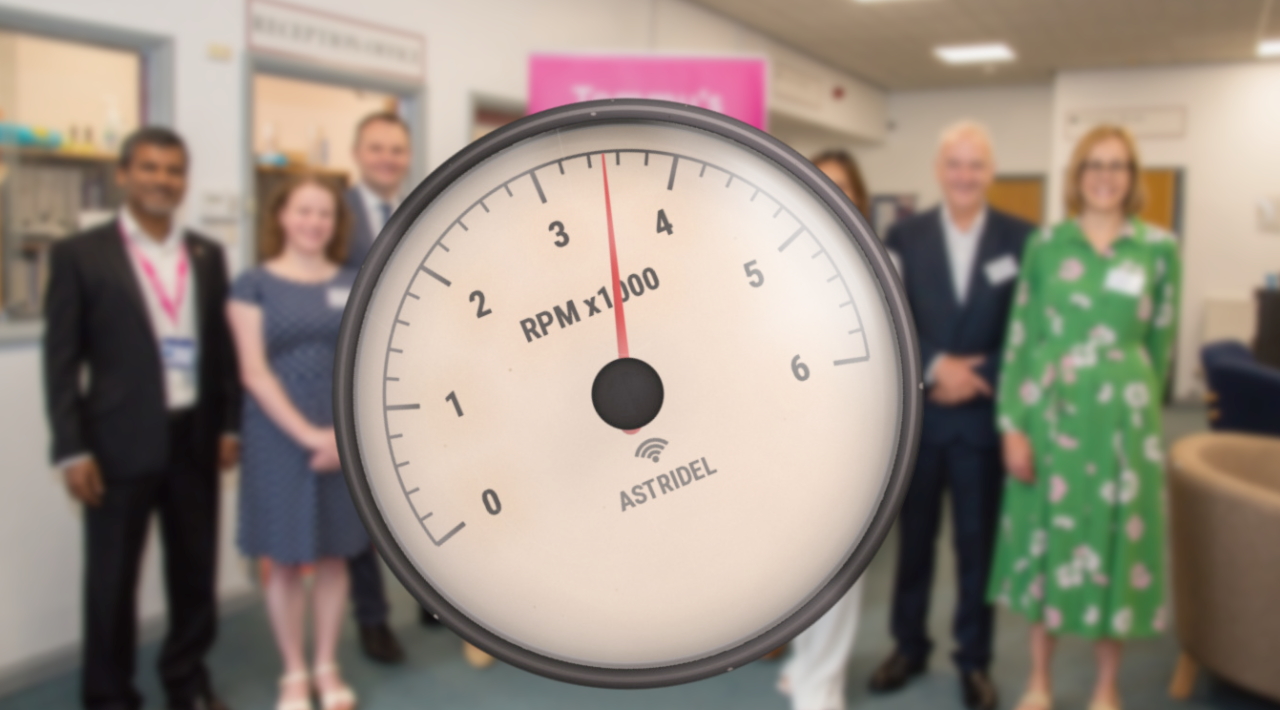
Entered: 3500 rpm
